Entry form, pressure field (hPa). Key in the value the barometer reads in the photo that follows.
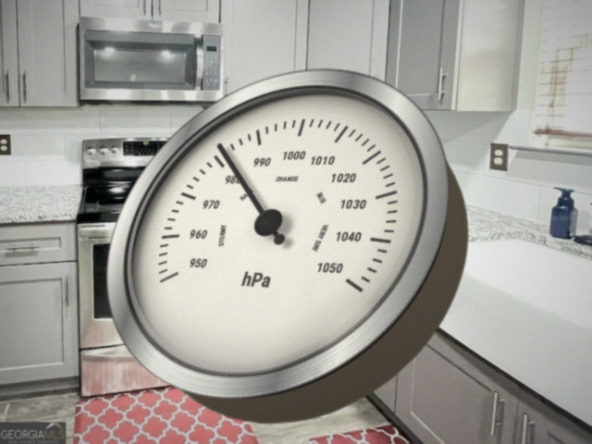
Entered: 982 hPa
